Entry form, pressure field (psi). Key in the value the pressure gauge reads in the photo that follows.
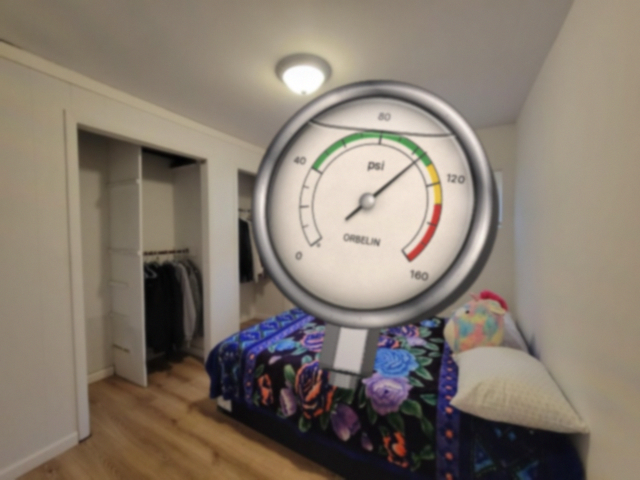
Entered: 105 psi
